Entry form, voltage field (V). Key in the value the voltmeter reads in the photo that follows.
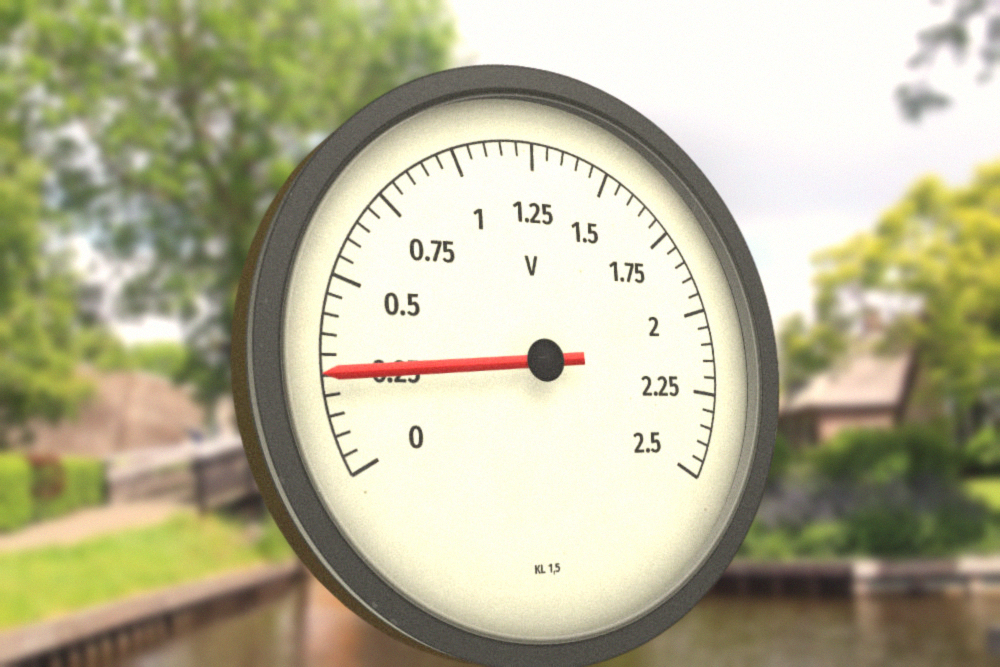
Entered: 0.25 V
